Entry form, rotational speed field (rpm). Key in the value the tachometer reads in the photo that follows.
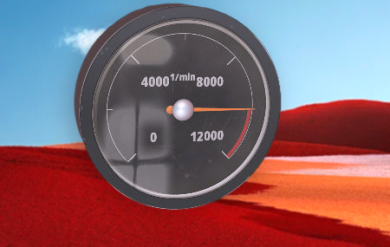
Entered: 10000 rpm
